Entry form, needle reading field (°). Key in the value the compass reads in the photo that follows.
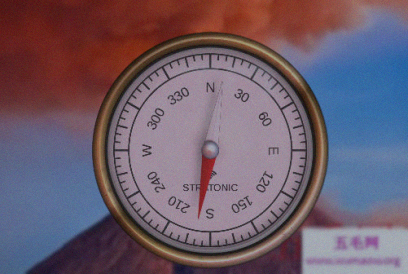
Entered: 190 °
